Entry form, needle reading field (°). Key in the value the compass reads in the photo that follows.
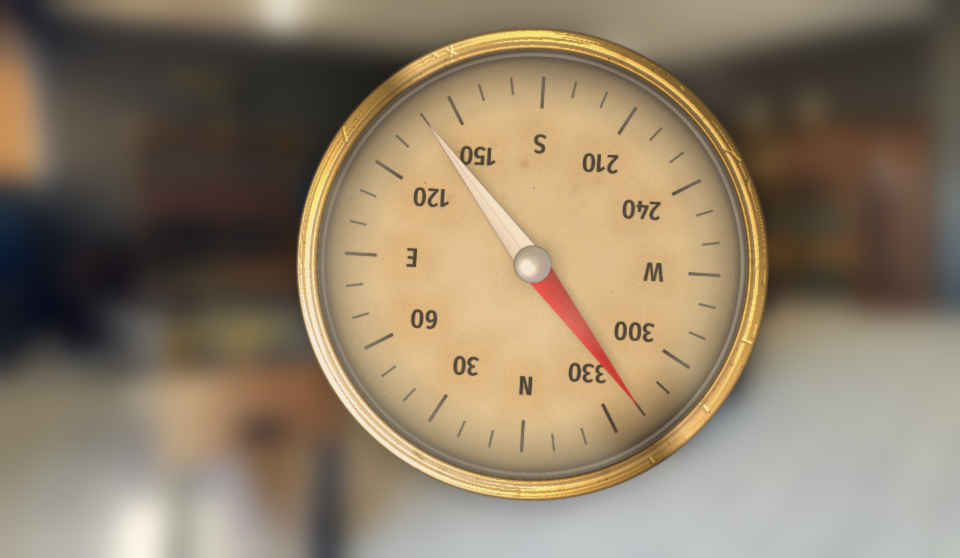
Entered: 320 °
